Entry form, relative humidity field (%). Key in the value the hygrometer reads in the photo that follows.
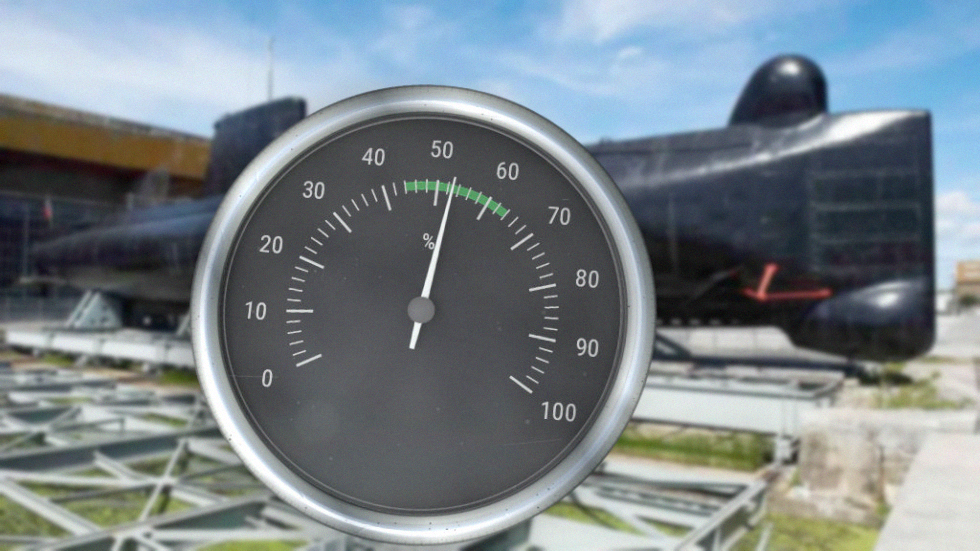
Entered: 53 %
